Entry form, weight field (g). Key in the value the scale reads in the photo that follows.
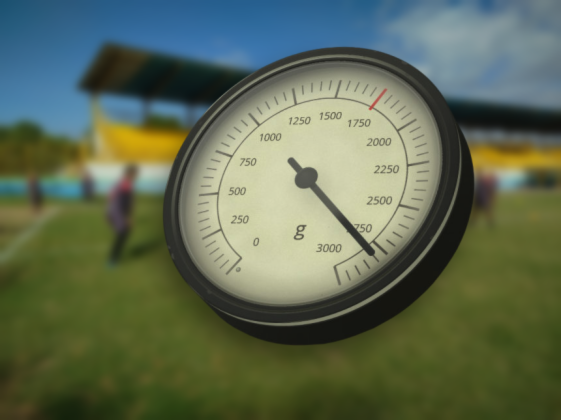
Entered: 2800 g
